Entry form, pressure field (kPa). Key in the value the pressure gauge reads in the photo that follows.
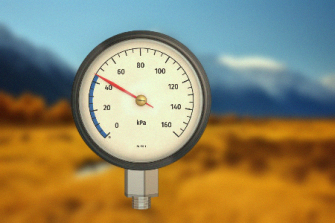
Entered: 45 kPa
